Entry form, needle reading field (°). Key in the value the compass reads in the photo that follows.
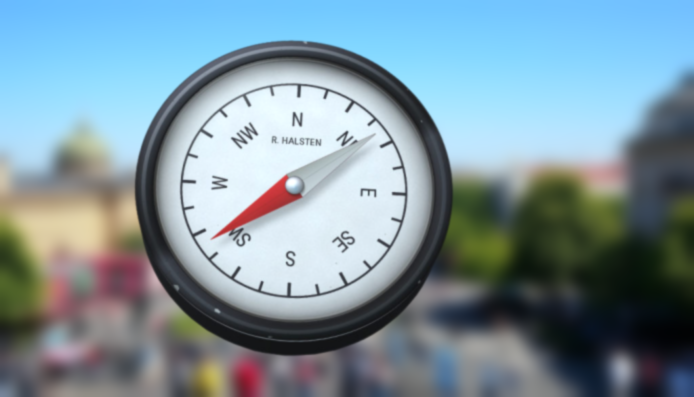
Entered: 232.5 °
